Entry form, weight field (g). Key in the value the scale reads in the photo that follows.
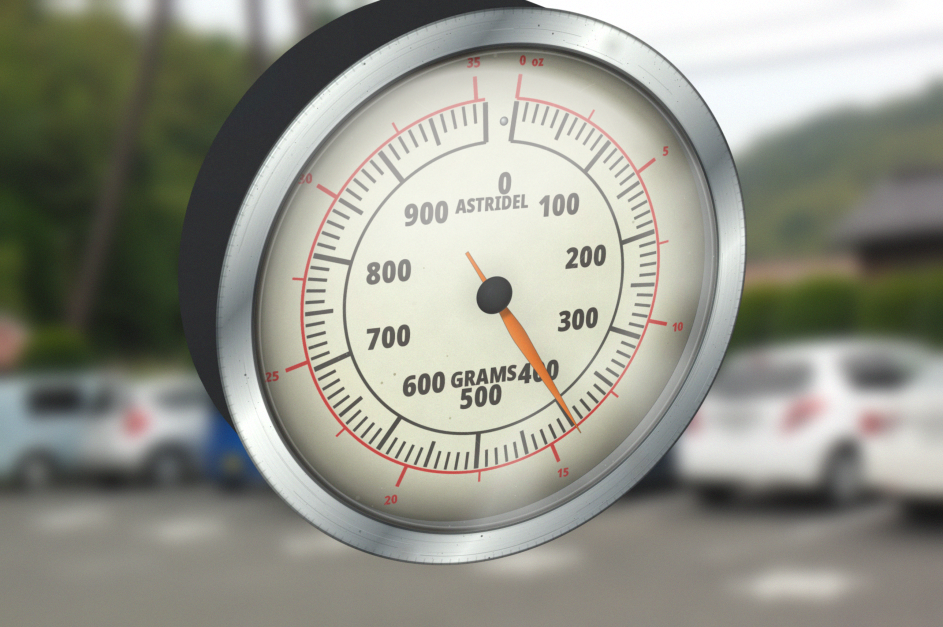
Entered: 400 g
